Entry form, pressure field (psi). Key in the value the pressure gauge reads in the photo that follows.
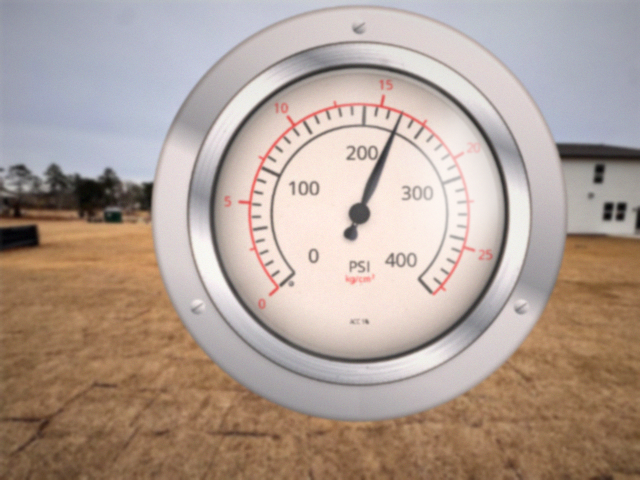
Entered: 230 psi
